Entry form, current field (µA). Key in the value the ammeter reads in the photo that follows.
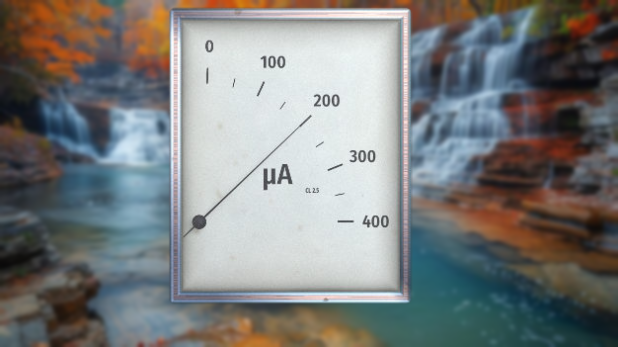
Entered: 200 µA
